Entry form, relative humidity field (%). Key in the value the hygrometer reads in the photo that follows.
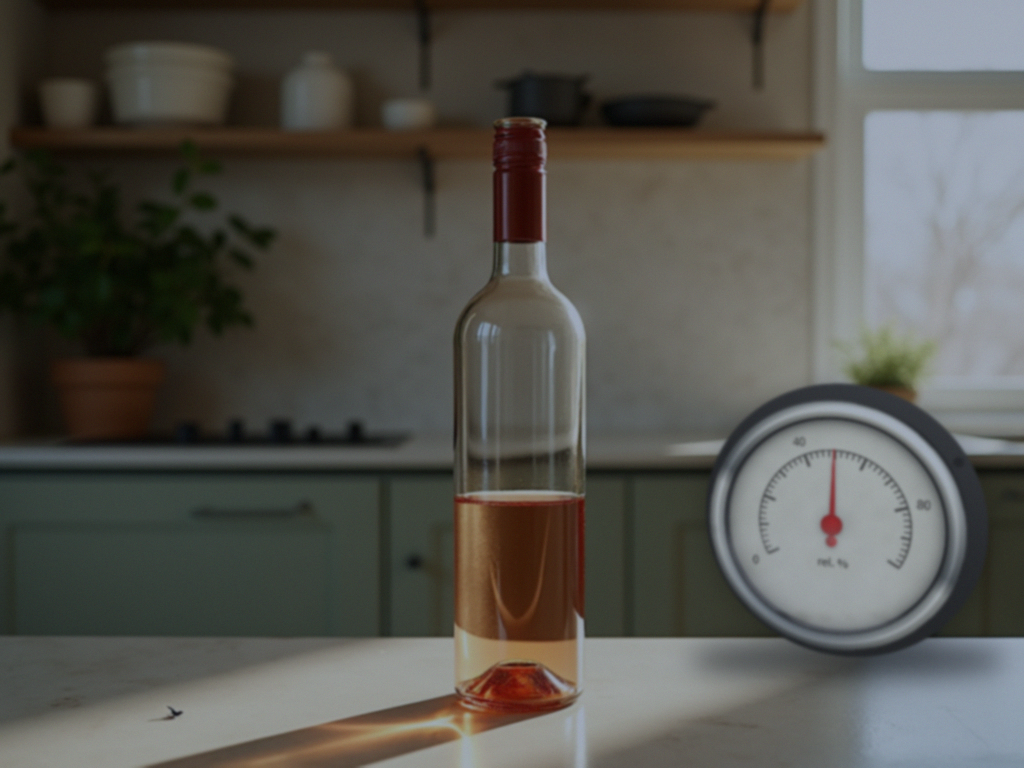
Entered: 50 %
